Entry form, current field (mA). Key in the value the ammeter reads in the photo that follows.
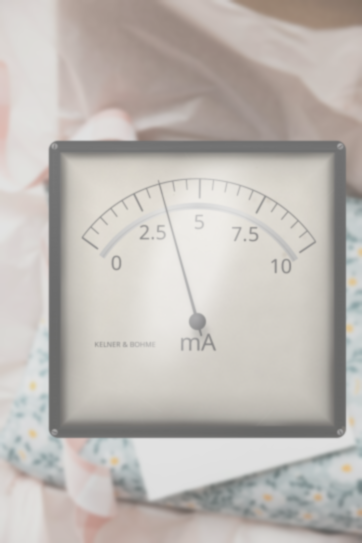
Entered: 3.5 mA
